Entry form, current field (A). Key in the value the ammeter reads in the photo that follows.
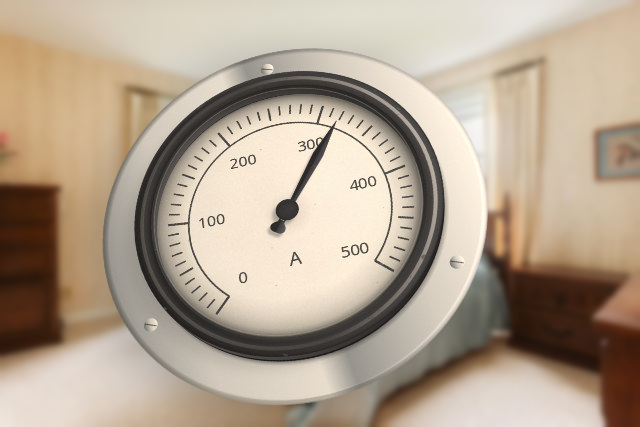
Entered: 320 A
